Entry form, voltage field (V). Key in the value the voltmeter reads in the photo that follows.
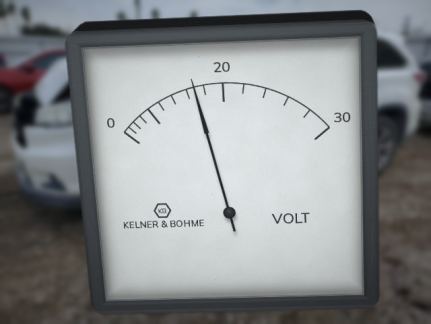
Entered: 17 V
